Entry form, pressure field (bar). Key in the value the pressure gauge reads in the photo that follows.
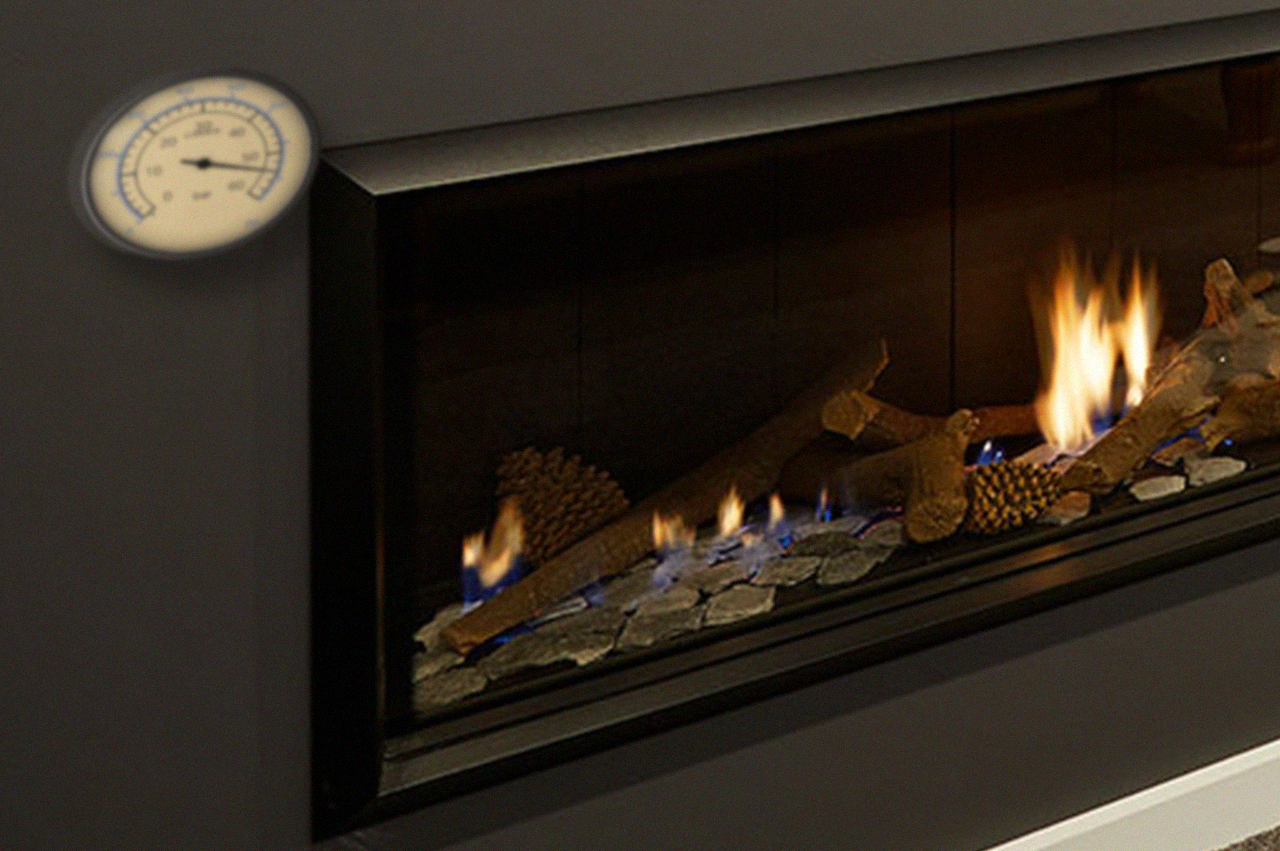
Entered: 54 bar
